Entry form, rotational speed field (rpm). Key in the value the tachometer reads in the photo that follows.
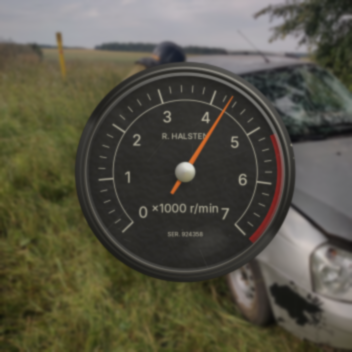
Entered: 4300 rpm
